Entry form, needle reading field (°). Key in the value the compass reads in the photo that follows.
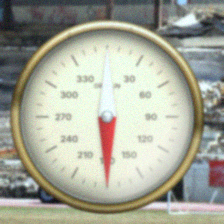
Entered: 180 °
